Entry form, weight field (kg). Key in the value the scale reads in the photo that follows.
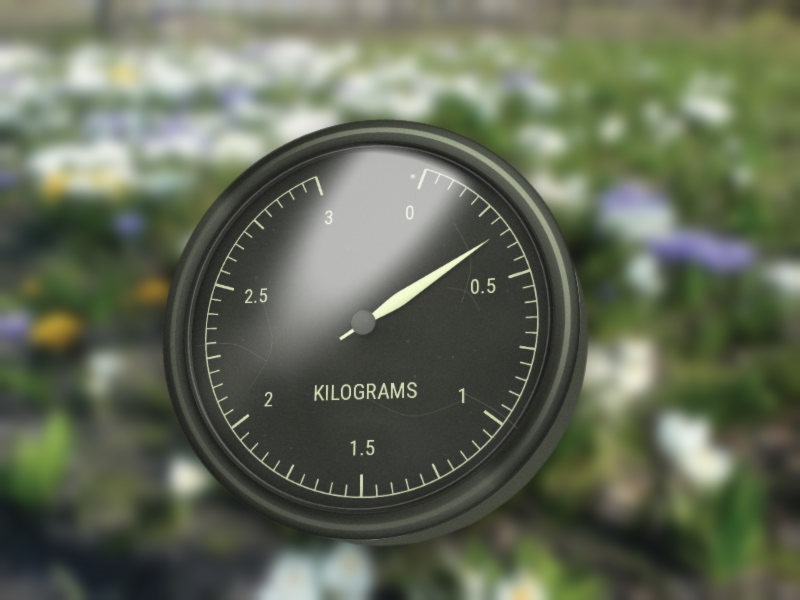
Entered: 0.35 kg
